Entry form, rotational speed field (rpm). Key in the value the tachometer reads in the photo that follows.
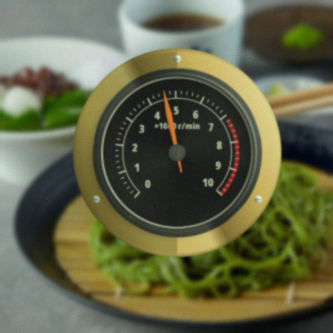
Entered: 4600 rpm
